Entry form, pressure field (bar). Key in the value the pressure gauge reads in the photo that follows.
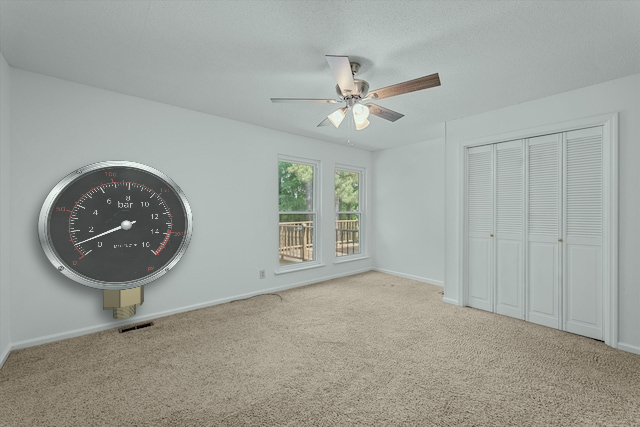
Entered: 1 bar
